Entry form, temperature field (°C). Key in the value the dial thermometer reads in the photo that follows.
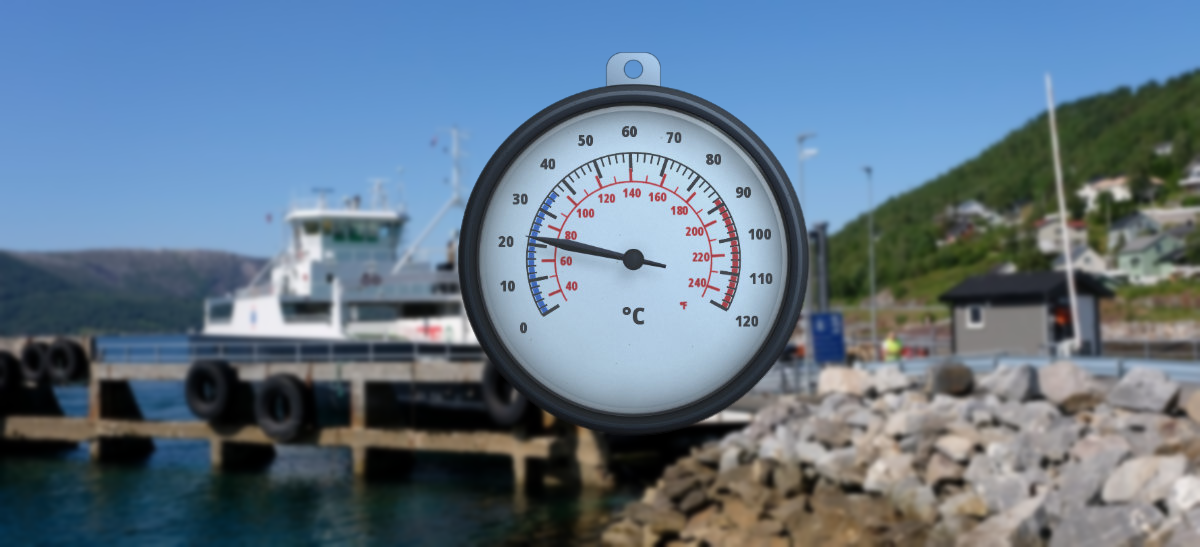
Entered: 22 °C
